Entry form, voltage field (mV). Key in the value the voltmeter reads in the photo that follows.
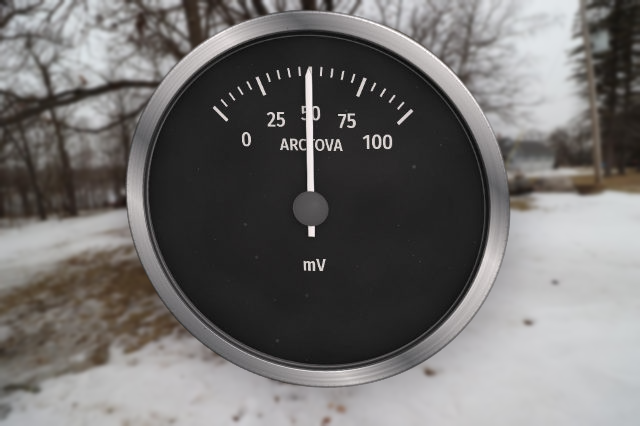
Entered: 50 mV
